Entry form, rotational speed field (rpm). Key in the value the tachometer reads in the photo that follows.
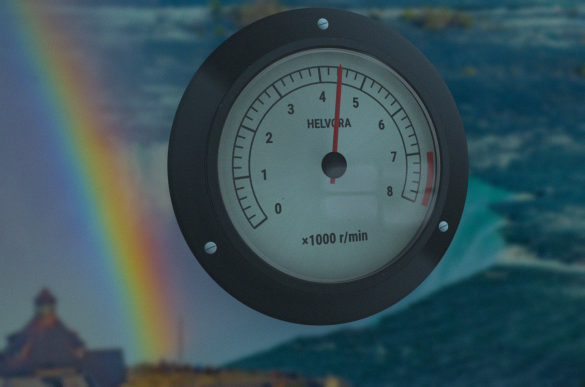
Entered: 4400 rpm
